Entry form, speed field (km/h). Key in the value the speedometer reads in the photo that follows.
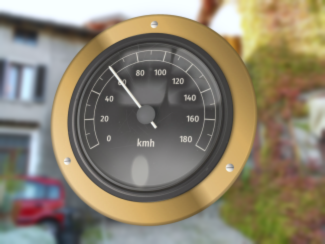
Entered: 60 km/h
